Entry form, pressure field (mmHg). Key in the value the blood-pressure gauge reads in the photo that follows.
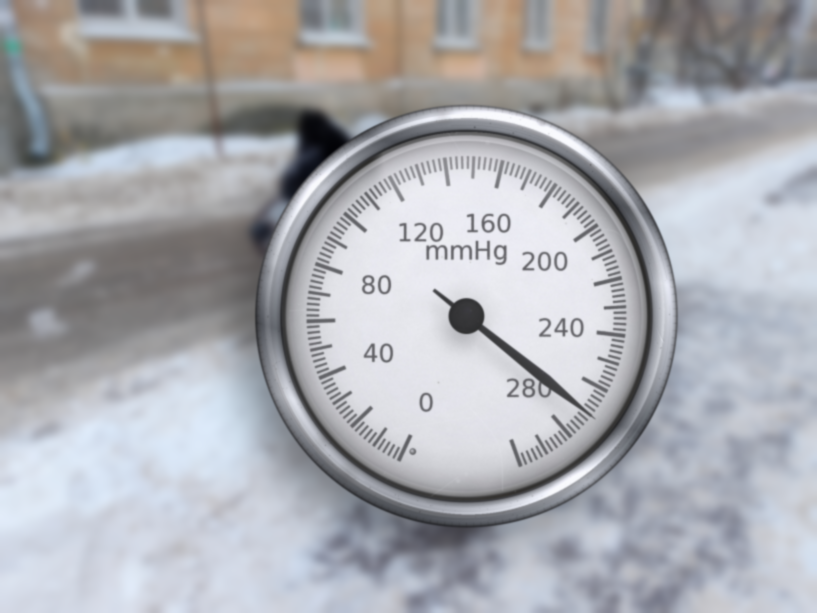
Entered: 270 mmHg
